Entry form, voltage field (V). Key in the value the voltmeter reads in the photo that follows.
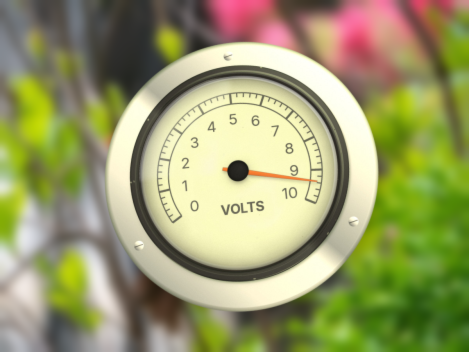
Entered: 9.4 V
